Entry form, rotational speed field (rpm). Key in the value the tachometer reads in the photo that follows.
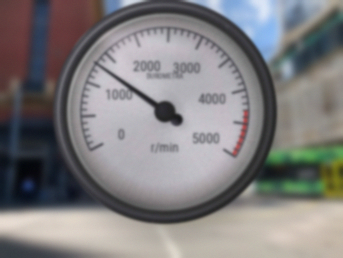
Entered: 1300 rpm
